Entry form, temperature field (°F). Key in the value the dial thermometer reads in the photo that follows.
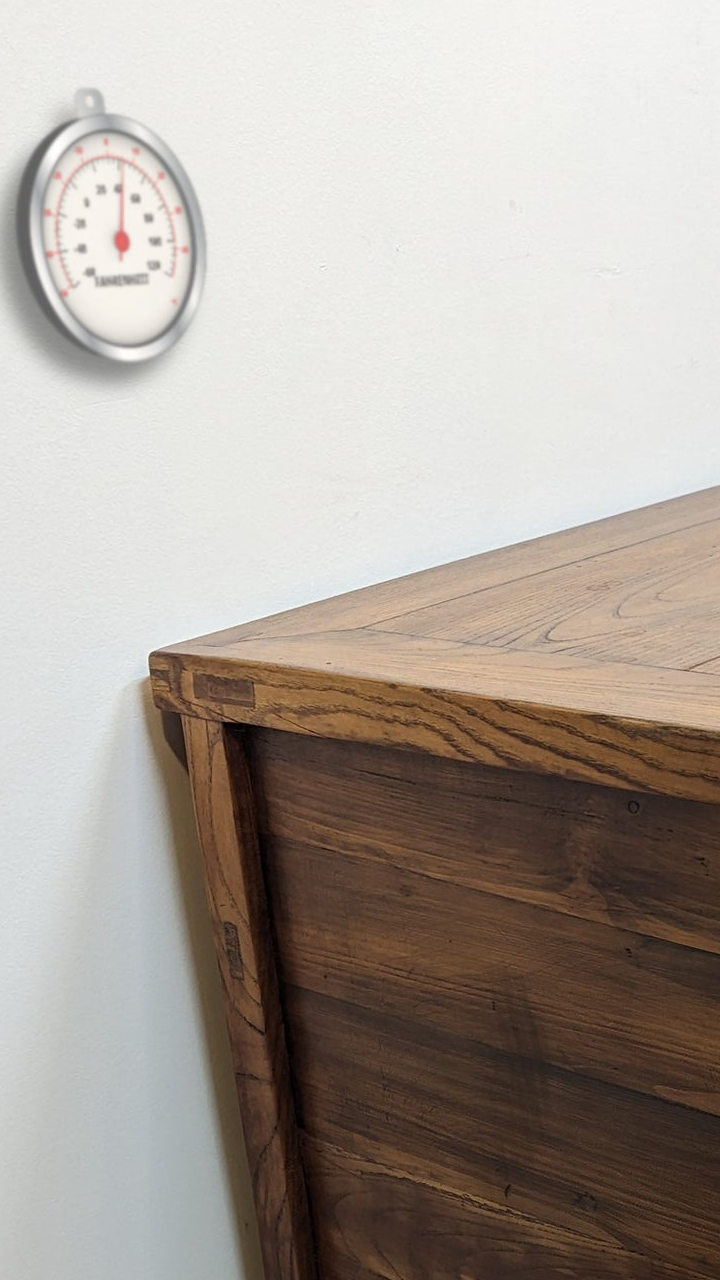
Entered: 40 °F
